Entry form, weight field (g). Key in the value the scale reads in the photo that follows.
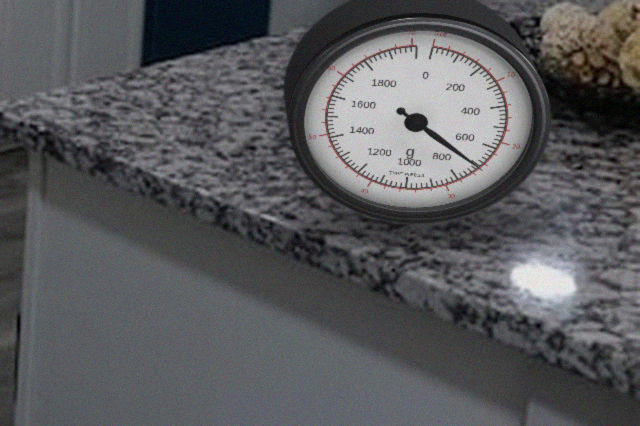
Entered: 700 g
